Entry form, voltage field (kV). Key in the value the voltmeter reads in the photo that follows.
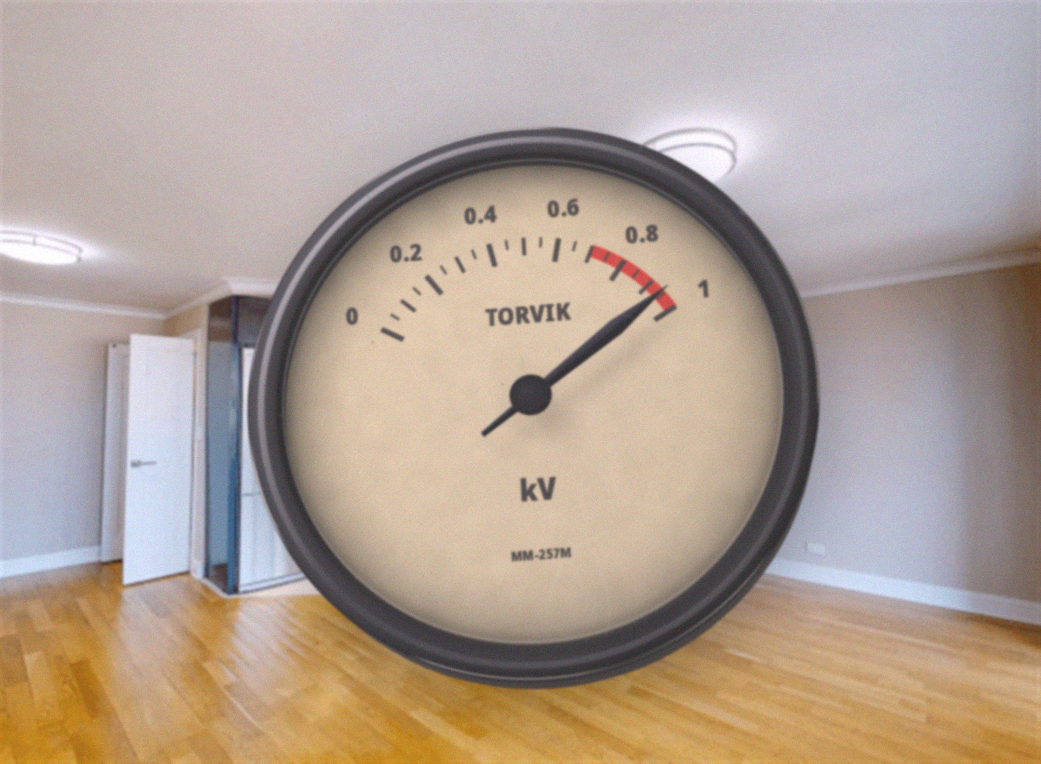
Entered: 0.95 kV
